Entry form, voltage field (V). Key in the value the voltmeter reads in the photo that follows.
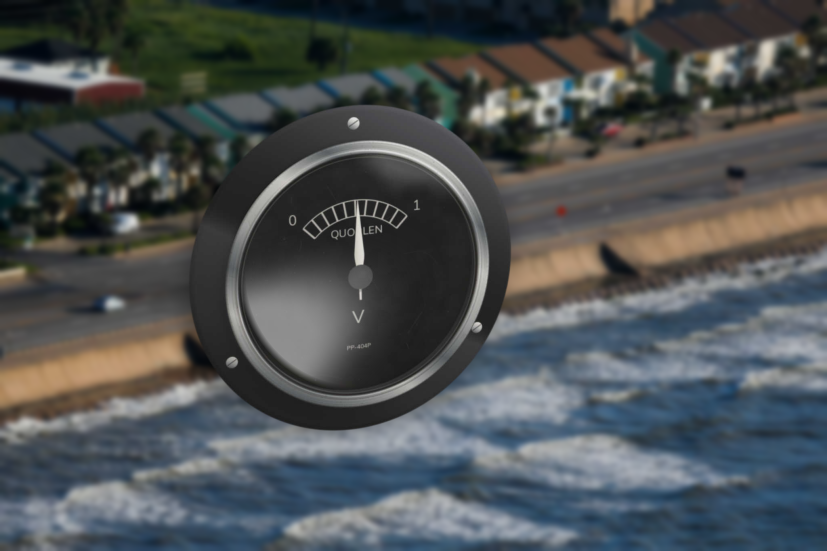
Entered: 0.5 V
